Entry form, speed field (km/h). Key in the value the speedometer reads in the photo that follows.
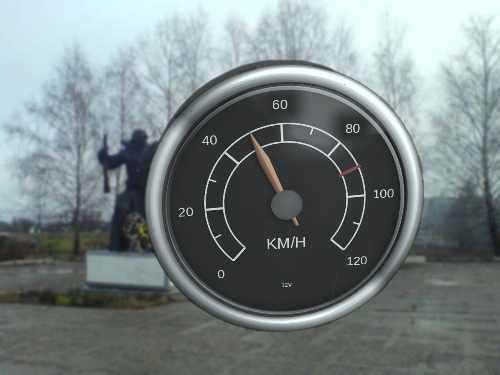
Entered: 50 km/h
